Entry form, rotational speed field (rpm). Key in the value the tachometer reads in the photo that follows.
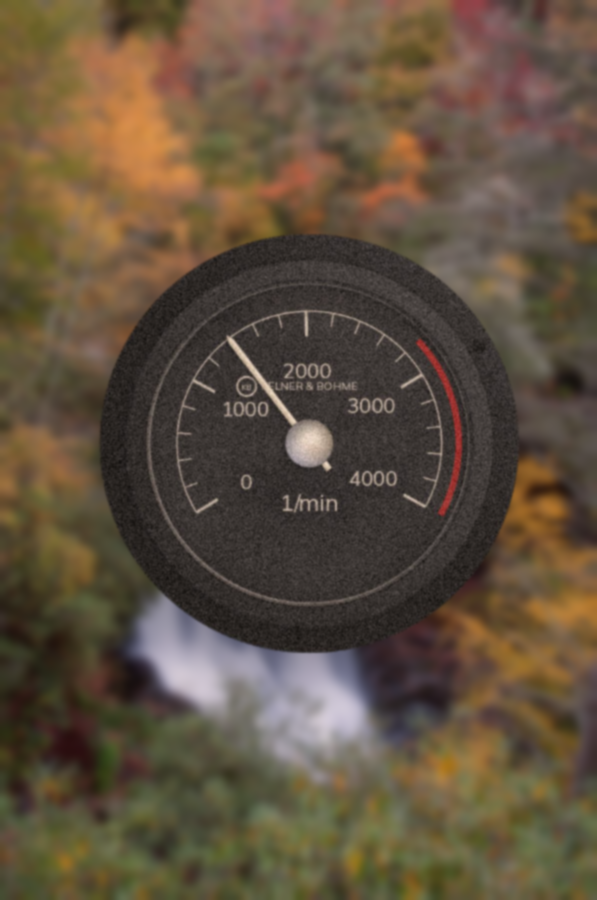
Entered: 1400 rpm
